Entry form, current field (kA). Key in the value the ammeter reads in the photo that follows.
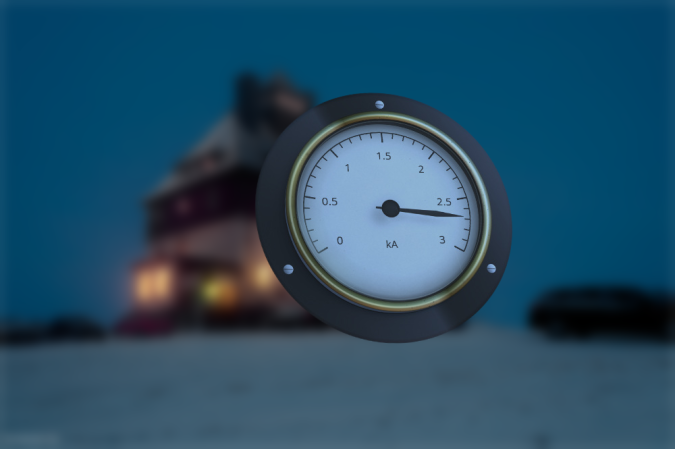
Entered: 2.7 kA
